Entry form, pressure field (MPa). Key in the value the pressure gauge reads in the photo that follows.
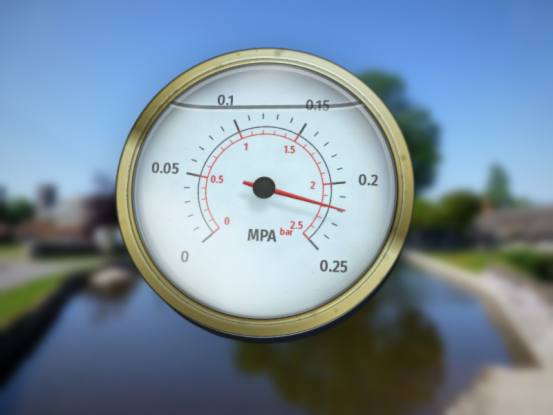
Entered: 0.22 MPa
